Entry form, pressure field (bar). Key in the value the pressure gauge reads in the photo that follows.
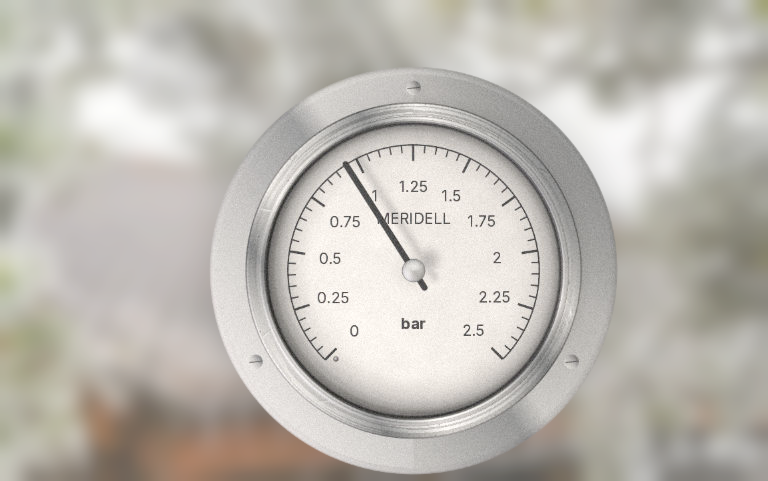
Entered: 0.95 bar
